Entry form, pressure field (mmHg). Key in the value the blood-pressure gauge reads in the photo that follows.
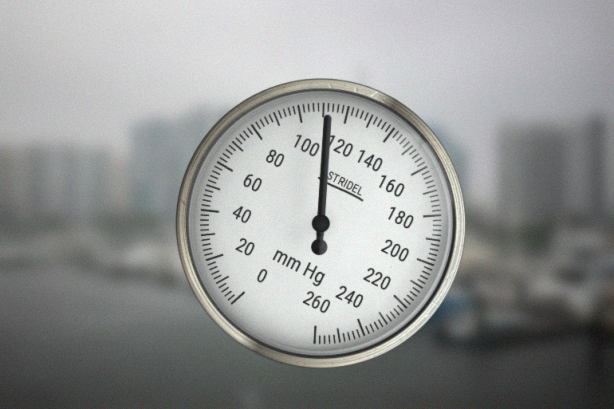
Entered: 112 mmHg
